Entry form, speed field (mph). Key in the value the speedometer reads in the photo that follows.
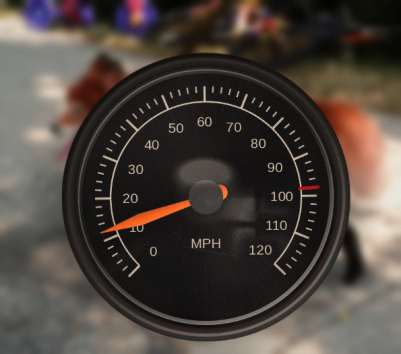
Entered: 12 mph
